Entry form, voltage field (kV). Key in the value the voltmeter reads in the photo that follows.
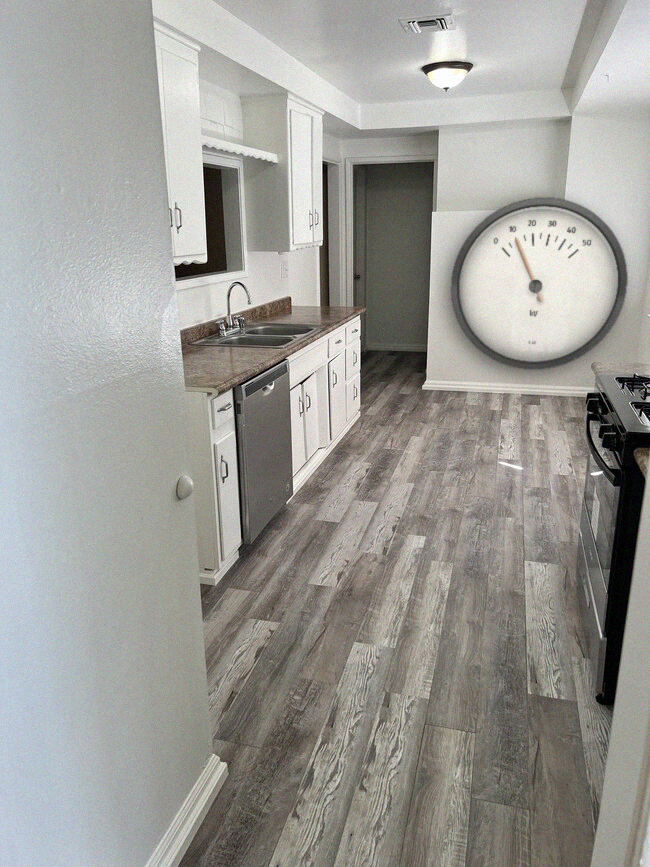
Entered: 10 kV
